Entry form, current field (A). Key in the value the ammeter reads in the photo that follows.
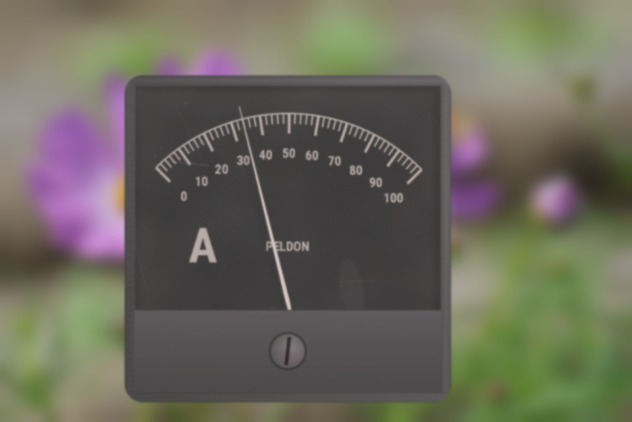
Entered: 34 A
